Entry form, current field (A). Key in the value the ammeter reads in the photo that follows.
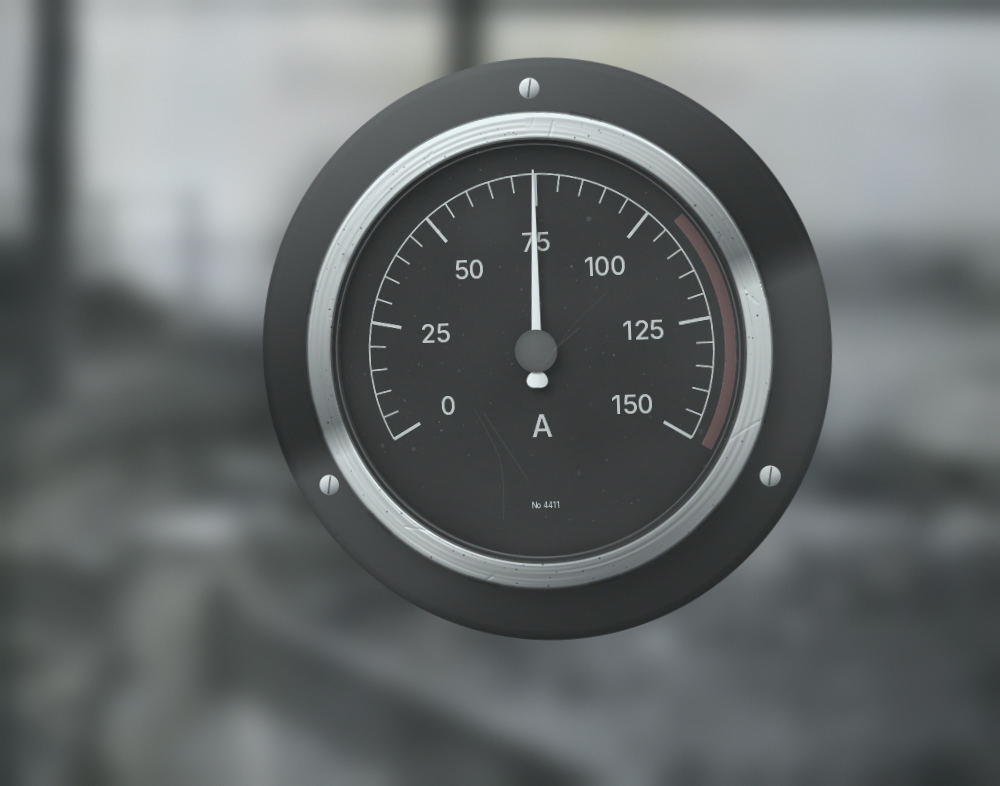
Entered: 75 A
